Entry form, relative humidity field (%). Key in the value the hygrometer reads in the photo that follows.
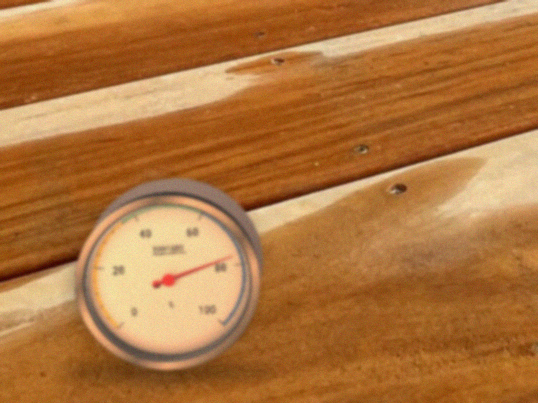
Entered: 76 %
